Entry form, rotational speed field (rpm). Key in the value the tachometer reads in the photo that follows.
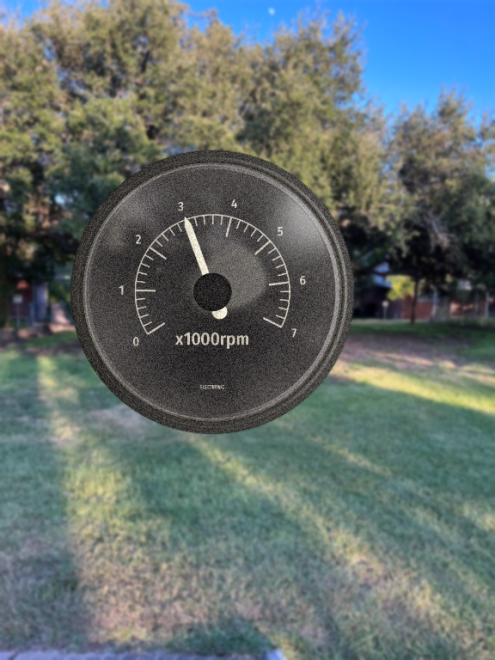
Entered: 3000 rpm
